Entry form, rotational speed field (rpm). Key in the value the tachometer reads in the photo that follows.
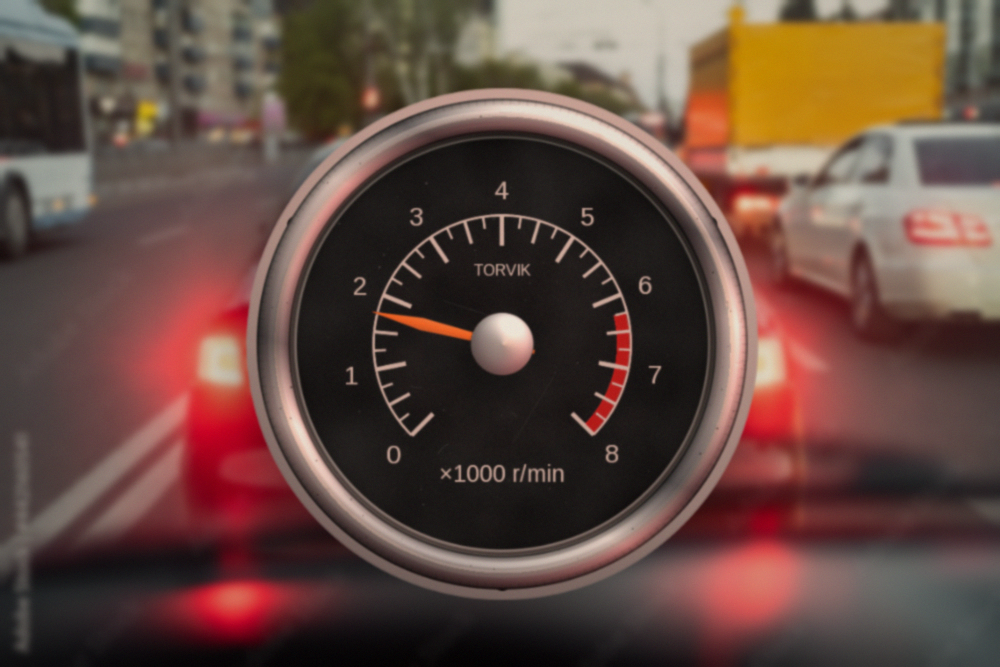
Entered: 1750 rpm
